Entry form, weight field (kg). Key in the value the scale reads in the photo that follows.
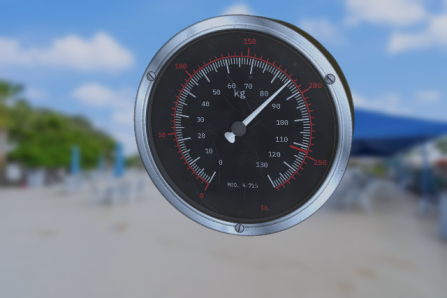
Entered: 85 kg
